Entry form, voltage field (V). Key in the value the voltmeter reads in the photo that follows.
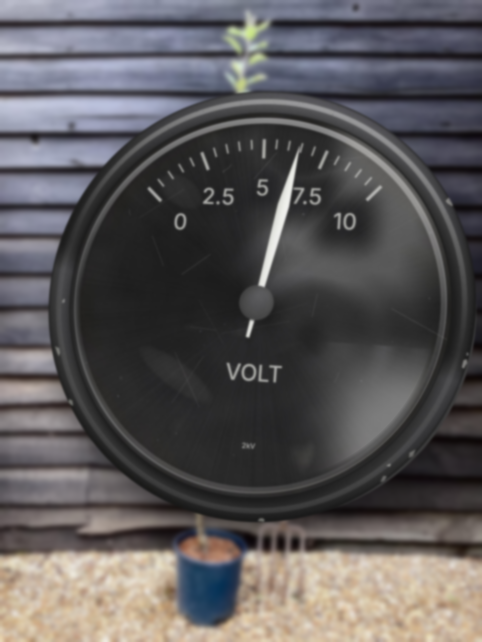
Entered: 6.5 V
